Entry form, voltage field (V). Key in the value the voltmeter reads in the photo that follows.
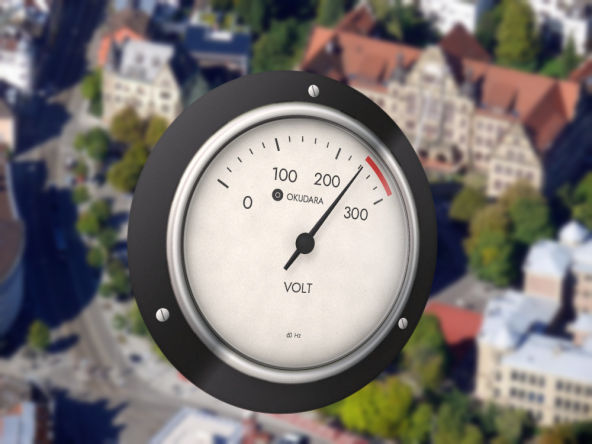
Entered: 240 V
